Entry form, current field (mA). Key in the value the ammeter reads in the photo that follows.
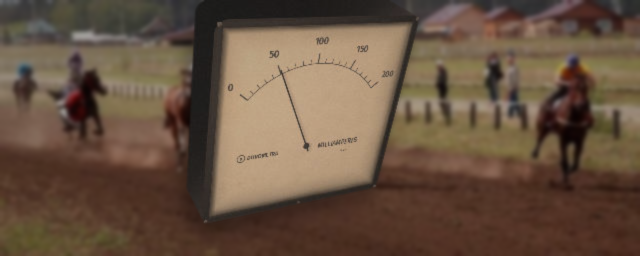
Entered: 50 mA
